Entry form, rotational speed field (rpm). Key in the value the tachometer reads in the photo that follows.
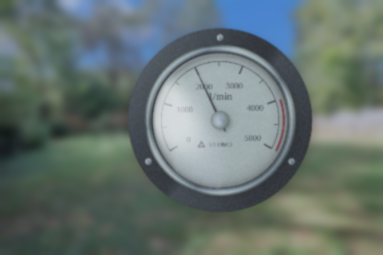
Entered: 2000 rpm
